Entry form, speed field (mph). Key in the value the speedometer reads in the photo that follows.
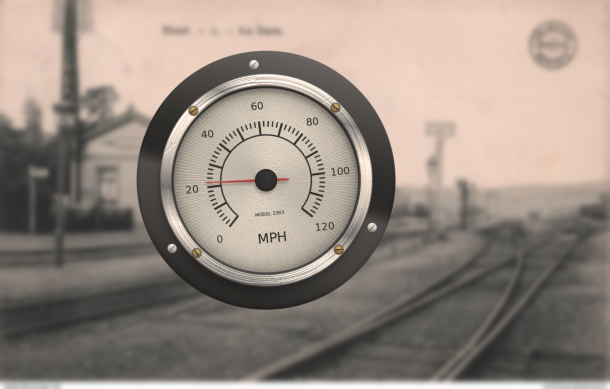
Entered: 22 mph
